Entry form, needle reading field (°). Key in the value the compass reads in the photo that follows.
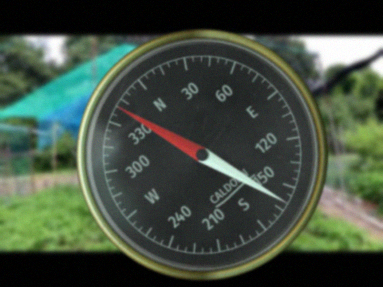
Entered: 340 °
